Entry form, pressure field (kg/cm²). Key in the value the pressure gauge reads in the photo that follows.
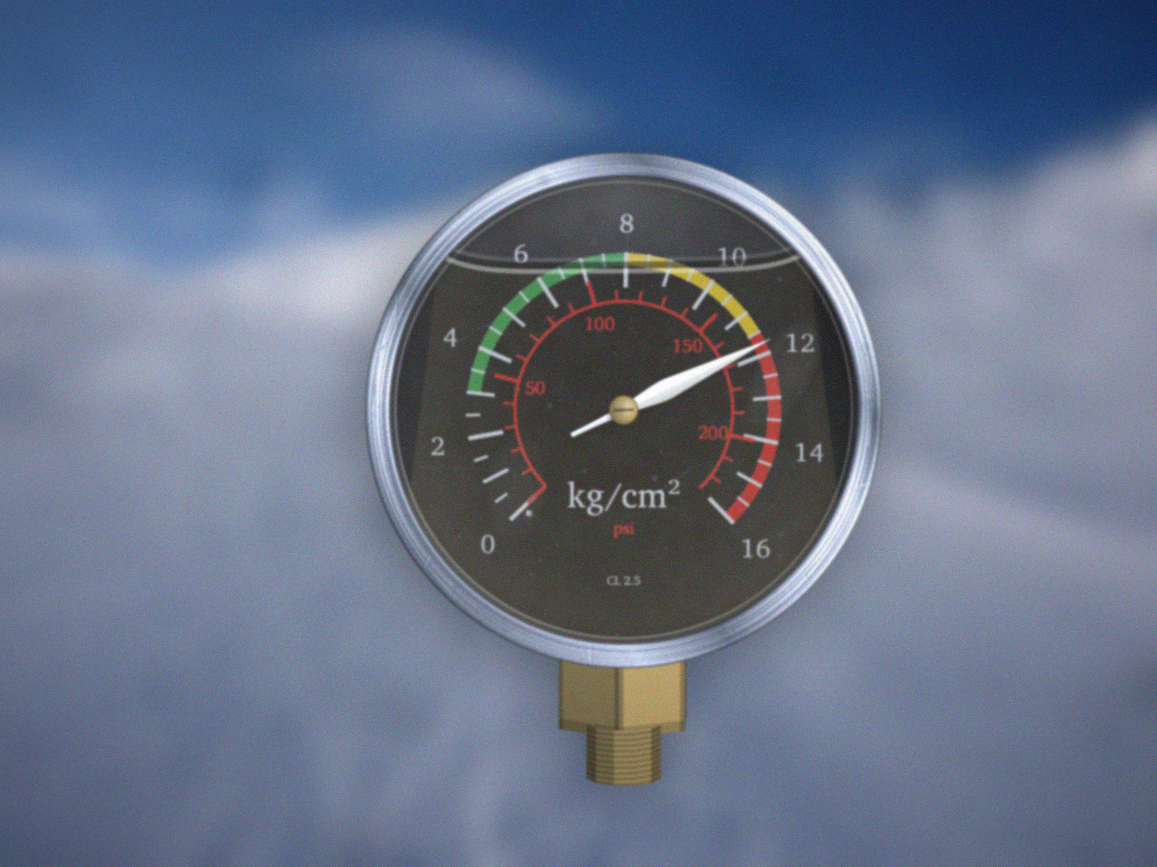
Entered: 11.75 kg/cm²
